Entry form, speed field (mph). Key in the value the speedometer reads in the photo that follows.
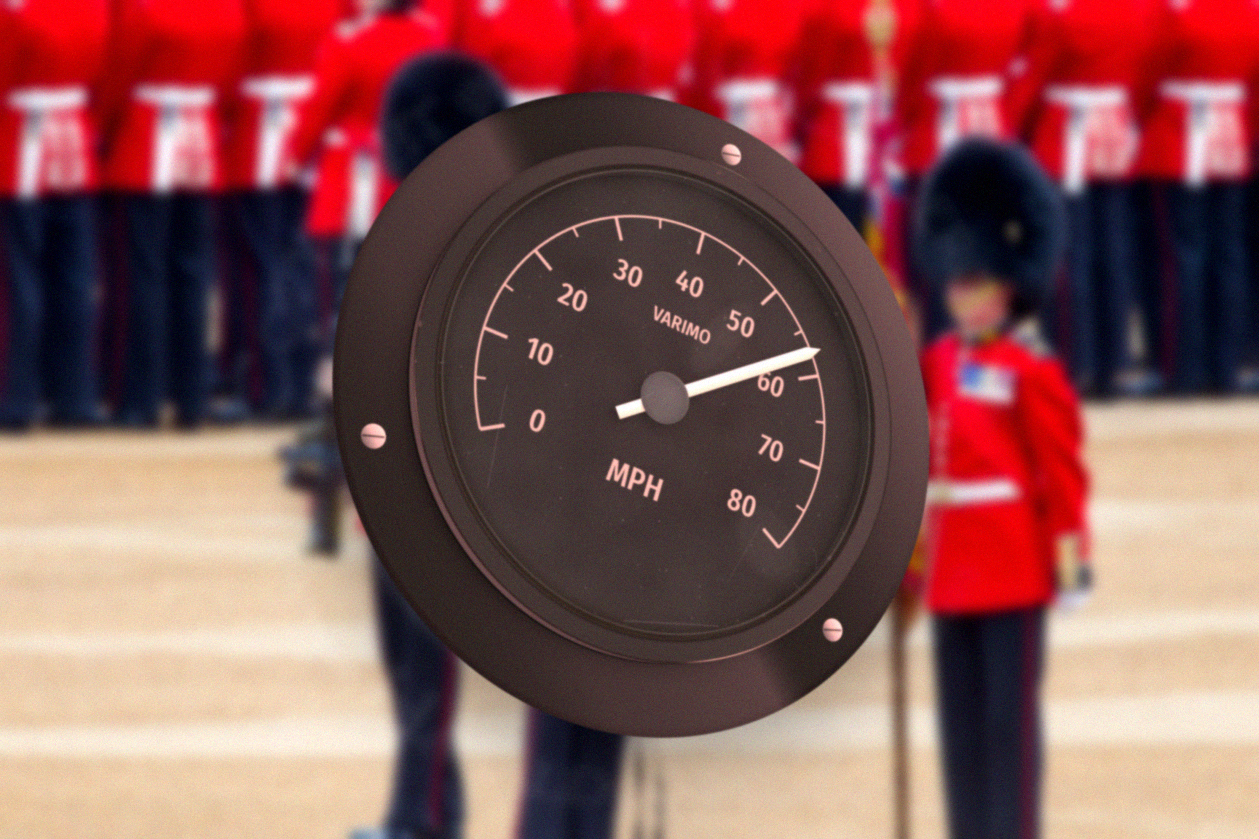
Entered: 57.5 mph
